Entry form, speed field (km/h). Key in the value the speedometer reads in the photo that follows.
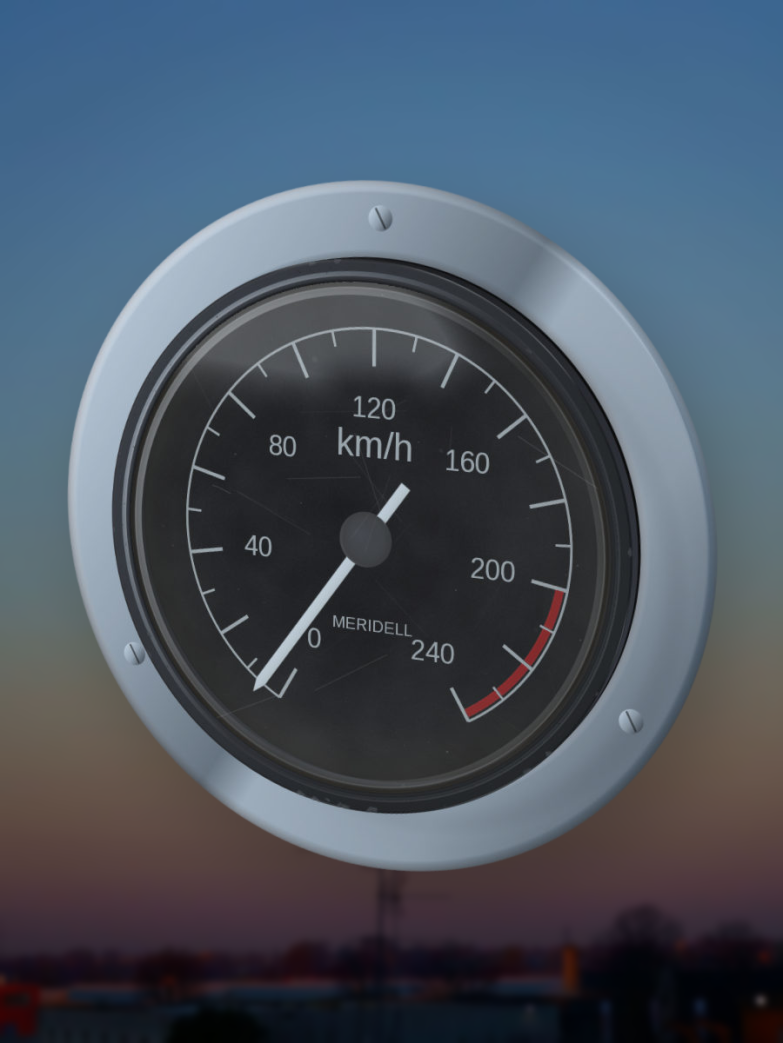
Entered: 5 km/h
